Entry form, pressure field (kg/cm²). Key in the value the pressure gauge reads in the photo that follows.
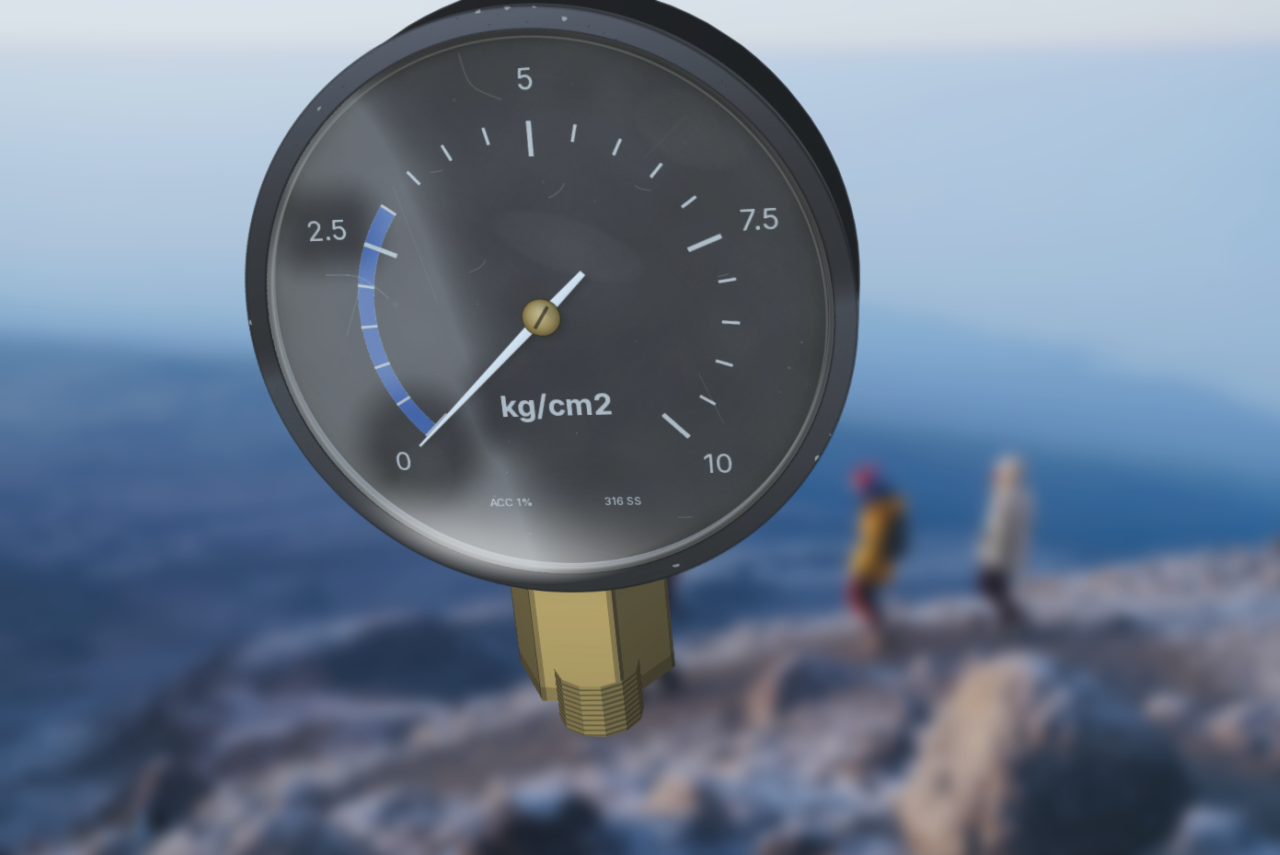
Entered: 0 kg/cm²
